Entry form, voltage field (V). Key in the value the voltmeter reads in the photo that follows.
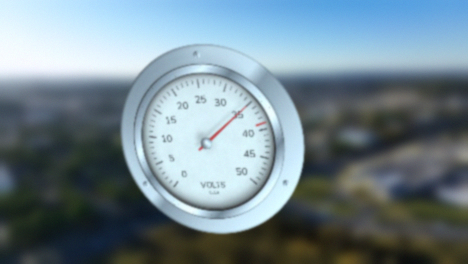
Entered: 35 V
